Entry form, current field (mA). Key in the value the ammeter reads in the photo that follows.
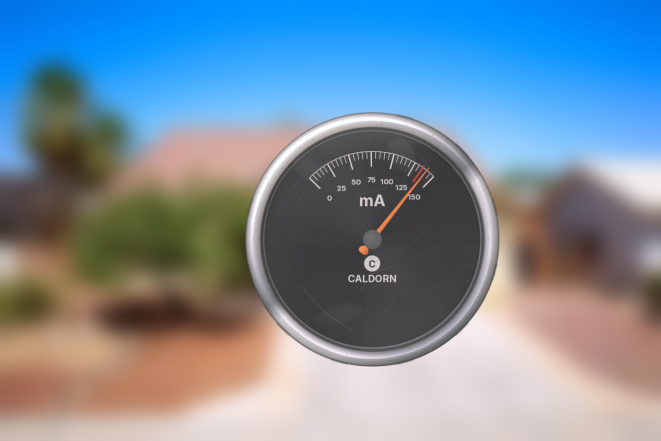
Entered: 140 mA
